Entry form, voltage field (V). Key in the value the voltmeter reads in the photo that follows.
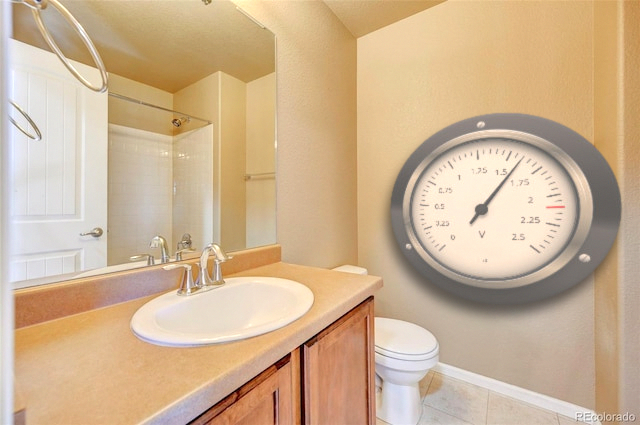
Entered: 1.6 V
